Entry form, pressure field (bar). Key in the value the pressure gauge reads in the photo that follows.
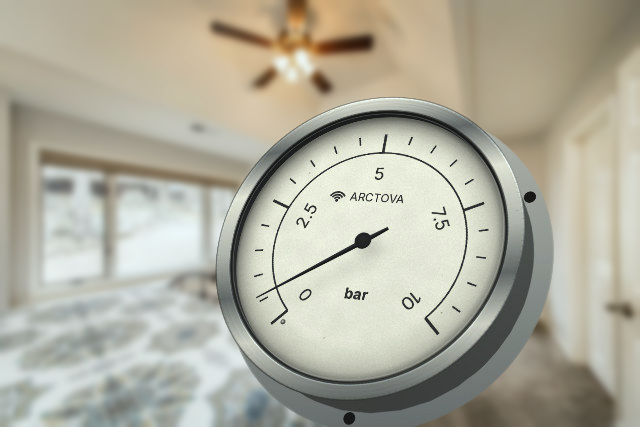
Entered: 0.5 bar
